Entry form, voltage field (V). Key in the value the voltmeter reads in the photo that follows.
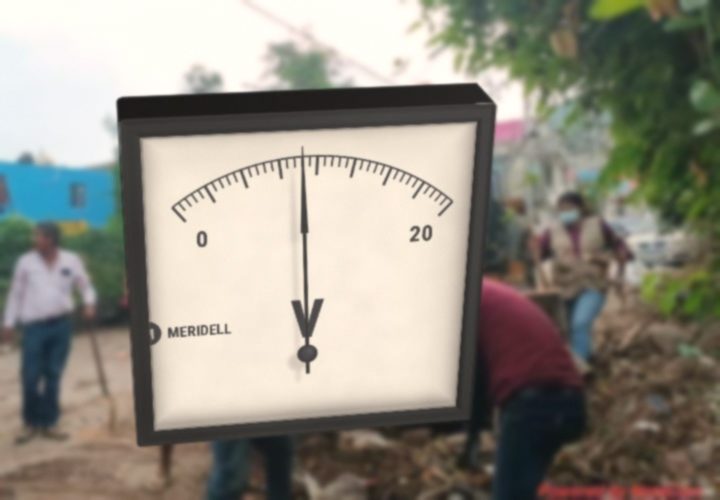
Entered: 9 V
